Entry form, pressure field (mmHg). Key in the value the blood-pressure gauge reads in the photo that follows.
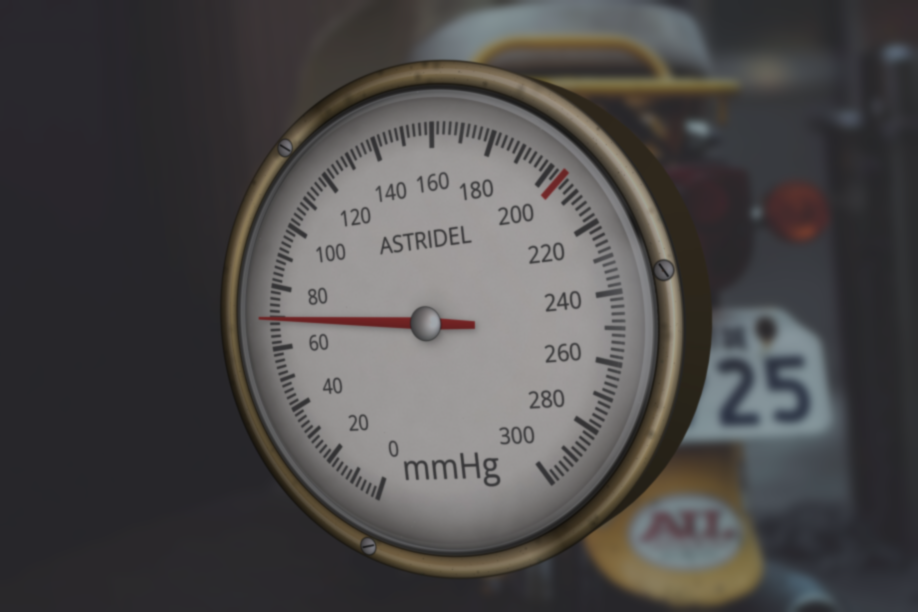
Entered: 70 mmHg
